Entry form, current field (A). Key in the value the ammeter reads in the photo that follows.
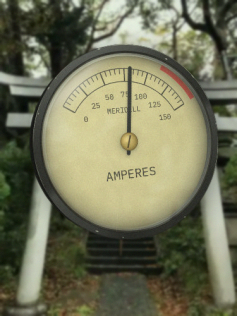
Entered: 80 A
